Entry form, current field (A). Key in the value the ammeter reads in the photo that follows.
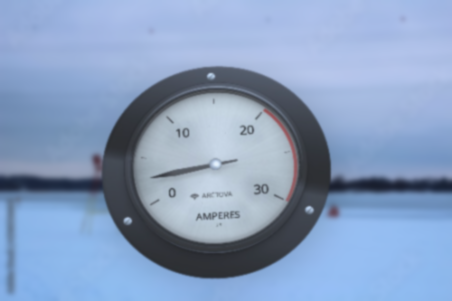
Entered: 2.5 A
